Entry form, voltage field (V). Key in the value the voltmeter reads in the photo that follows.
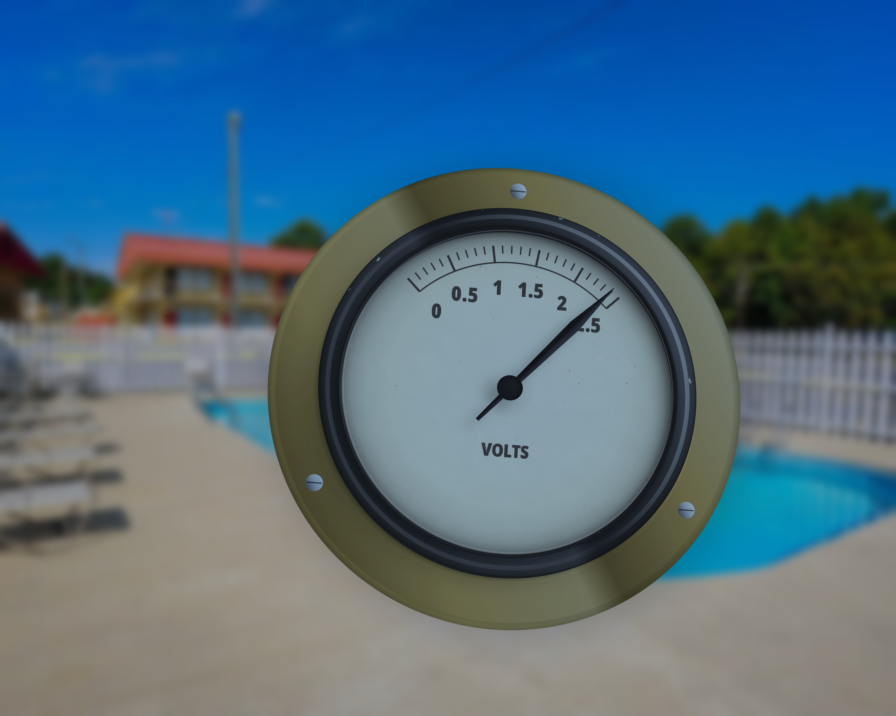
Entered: 2.4 V
